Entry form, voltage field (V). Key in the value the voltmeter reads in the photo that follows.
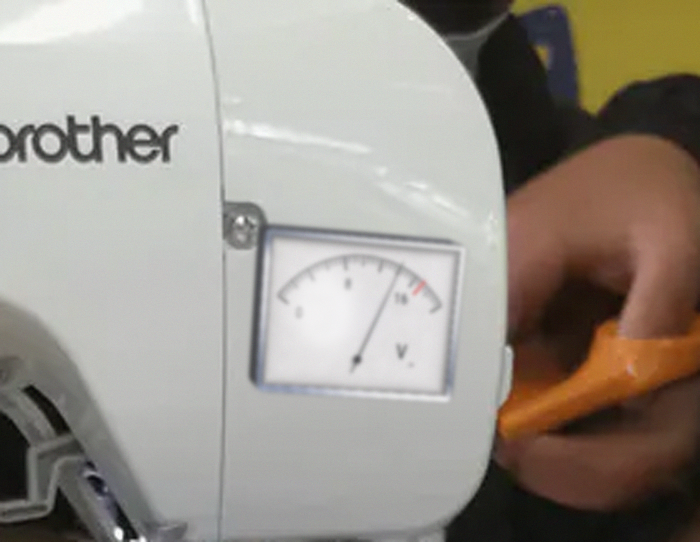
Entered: 14 V
